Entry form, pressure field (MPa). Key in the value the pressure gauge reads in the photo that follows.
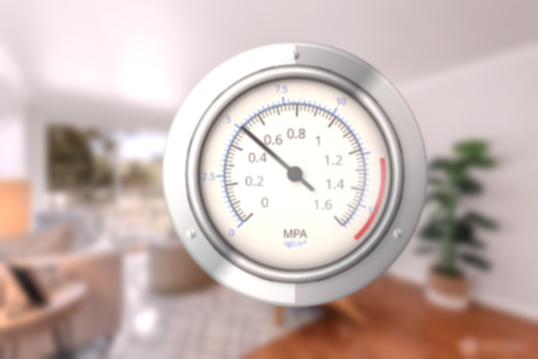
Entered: 0.5 MPa
